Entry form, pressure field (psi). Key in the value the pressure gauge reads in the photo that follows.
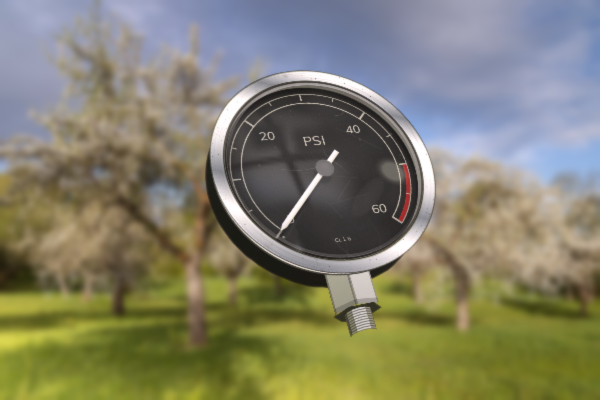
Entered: 0 psi
